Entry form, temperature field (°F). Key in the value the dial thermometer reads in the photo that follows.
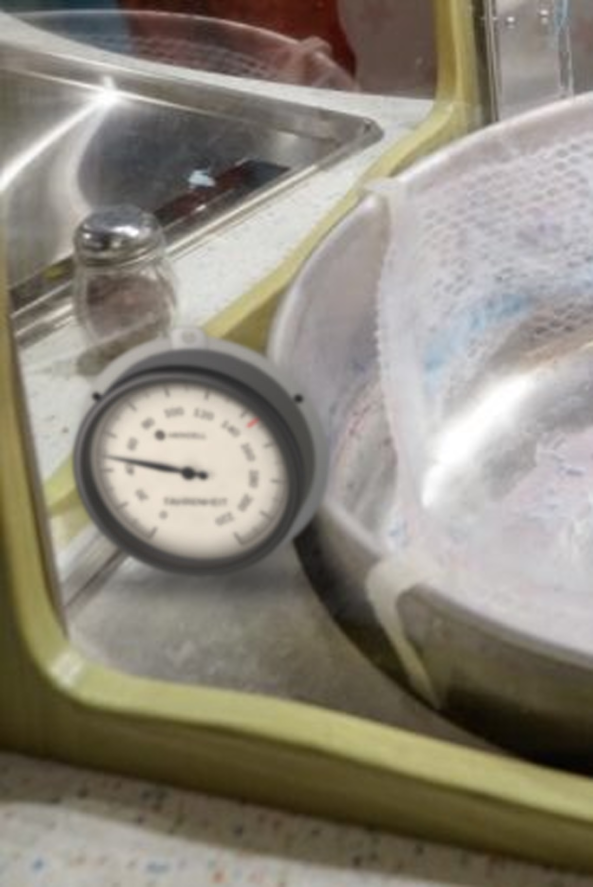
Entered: 50 °F
